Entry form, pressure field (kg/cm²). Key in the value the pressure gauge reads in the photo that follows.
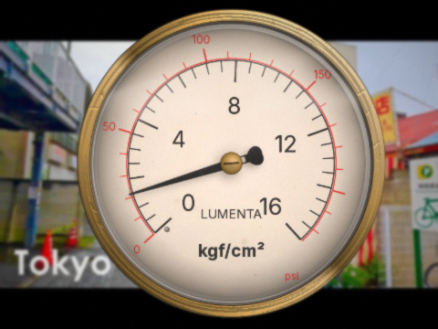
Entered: 1.5 kg/cm²
